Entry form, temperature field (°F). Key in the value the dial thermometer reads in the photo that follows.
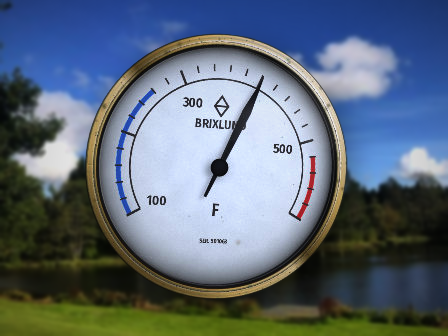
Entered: 400 °F
